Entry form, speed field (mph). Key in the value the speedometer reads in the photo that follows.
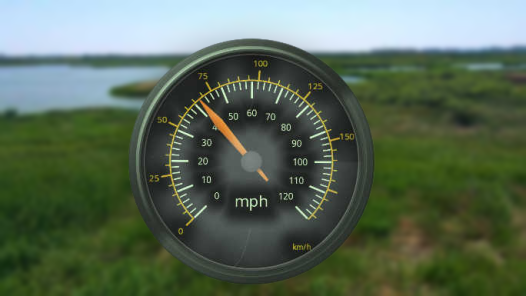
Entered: 42 mph
